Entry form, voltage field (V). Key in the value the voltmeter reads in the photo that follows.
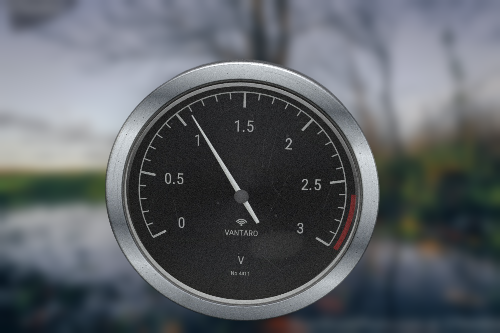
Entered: 1.1 V
